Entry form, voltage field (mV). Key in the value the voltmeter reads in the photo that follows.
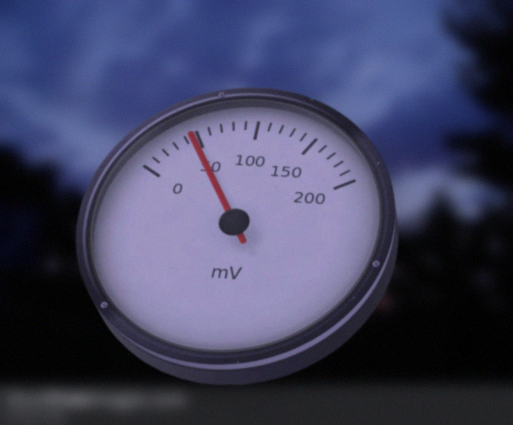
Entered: 45 mV
